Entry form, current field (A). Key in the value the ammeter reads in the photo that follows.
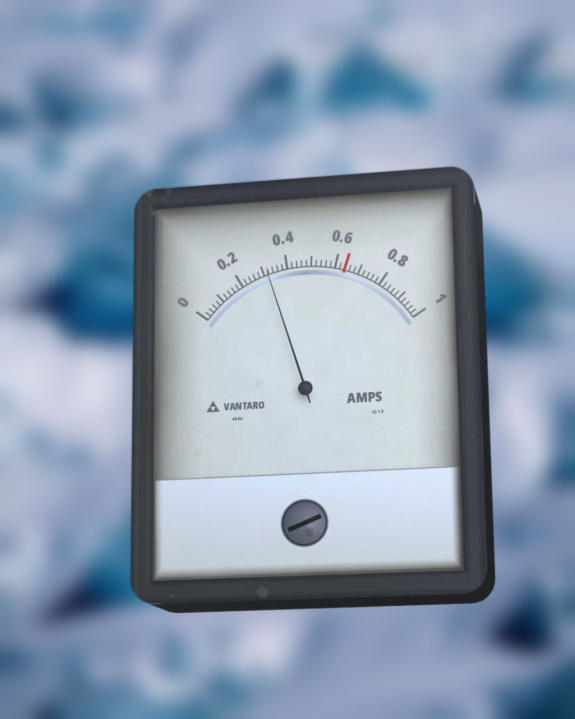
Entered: 0.32 A
